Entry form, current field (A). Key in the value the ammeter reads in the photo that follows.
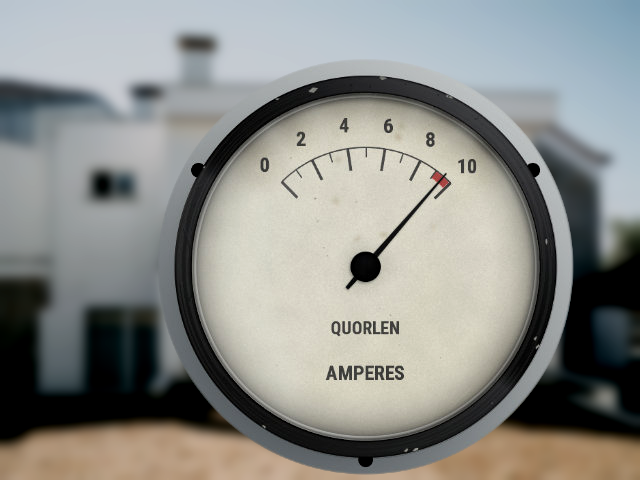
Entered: 9.5 A
